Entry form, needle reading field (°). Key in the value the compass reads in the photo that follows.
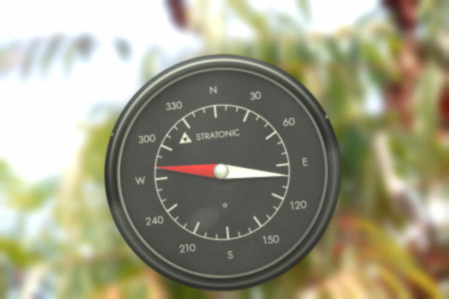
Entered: 280 °
